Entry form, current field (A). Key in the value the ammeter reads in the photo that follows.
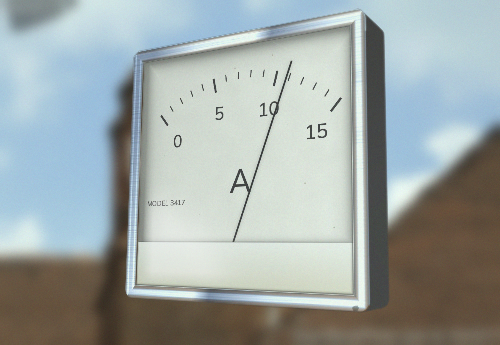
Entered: 11 A
